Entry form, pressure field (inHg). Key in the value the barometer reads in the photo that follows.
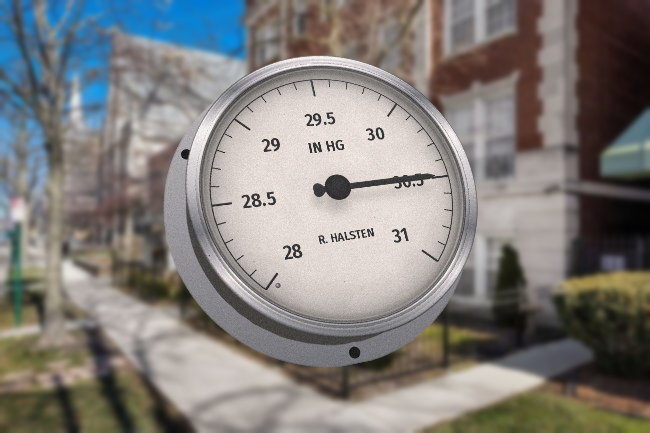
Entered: 30.5 inHg
